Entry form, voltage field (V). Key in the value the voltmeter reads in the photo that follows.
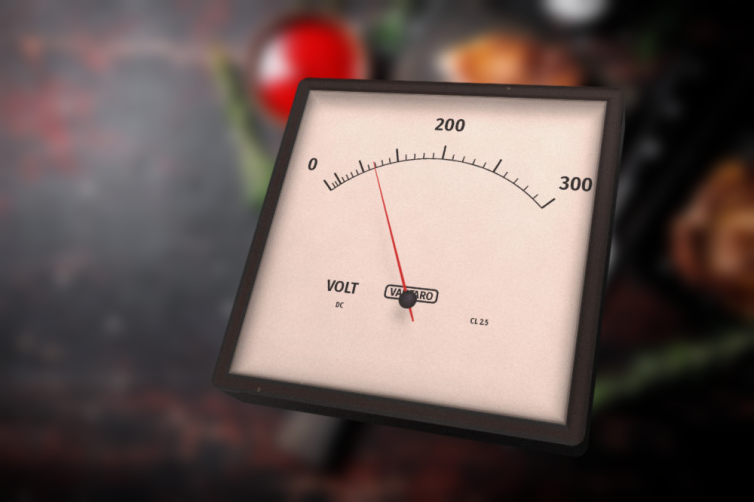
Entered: 120 V
